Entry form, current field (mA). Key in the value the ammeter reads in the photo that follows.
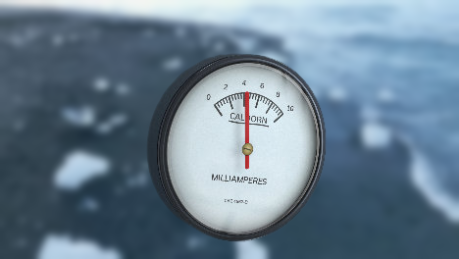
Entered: 4 mA
